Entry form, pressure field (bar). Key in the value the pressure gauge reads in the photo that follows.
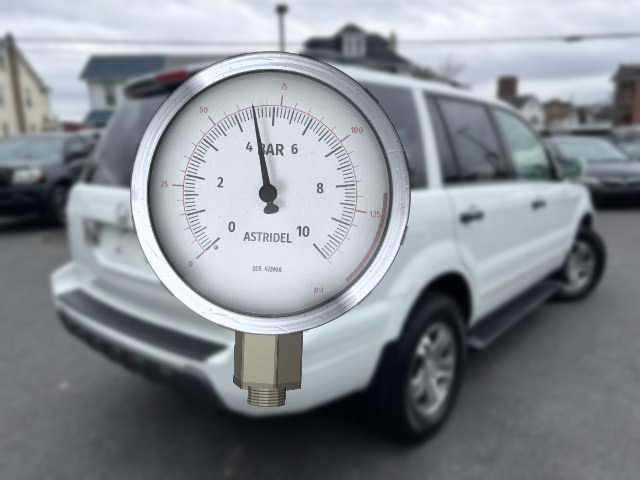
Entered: 4.5 bar
